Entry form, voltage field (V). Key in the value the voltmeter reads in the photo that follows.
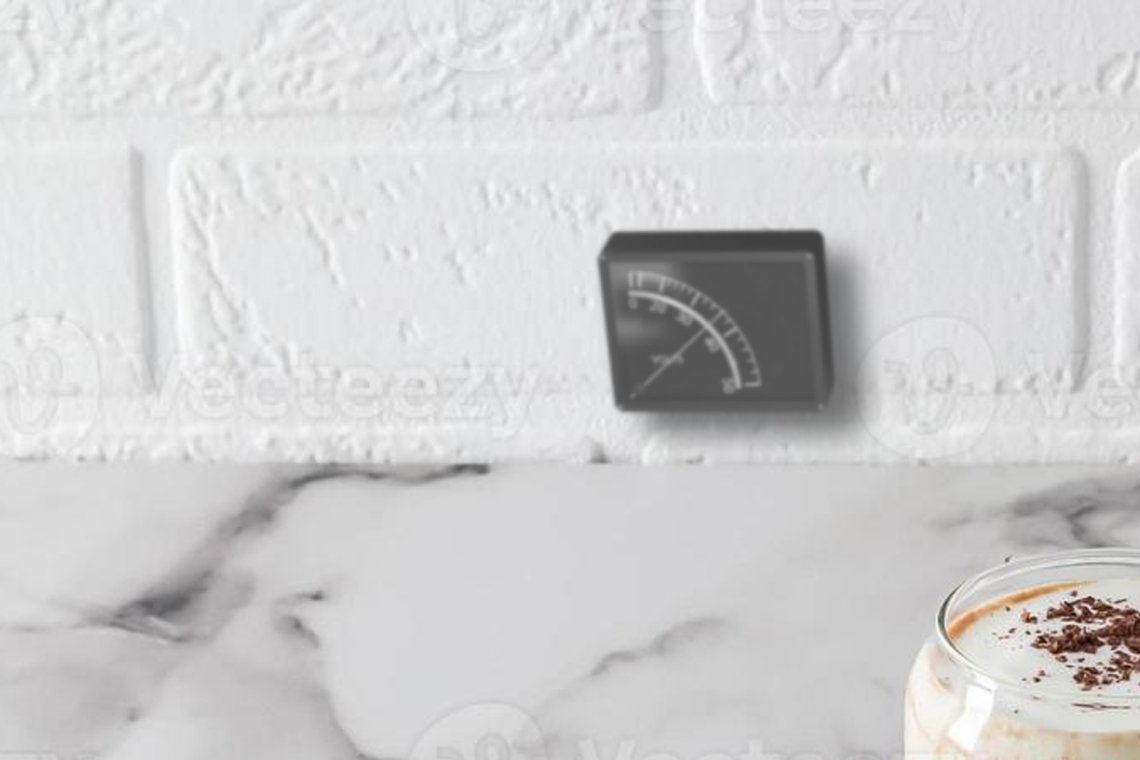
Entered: 36 V
